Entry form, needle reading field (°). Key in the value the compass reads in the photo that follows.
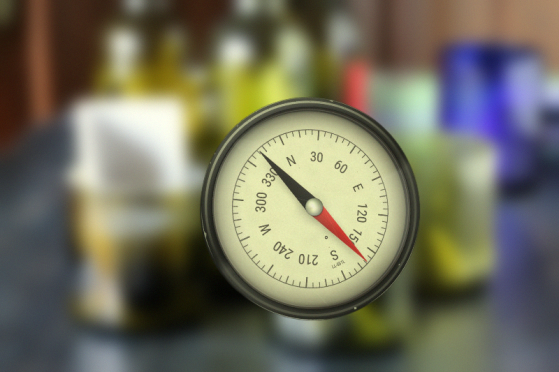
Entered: 160 °
